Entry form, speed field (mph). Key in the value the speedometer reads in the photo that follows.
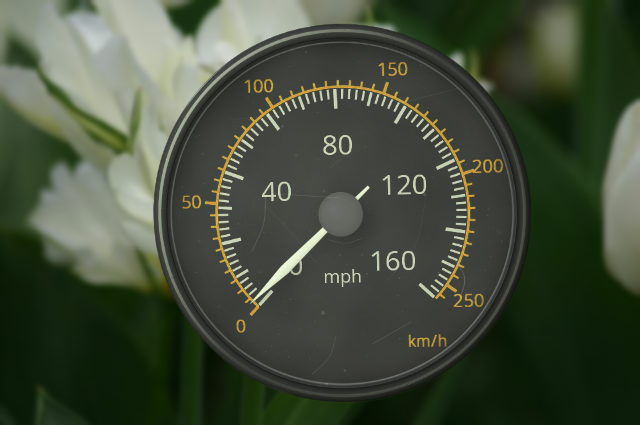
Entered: 2 mph
